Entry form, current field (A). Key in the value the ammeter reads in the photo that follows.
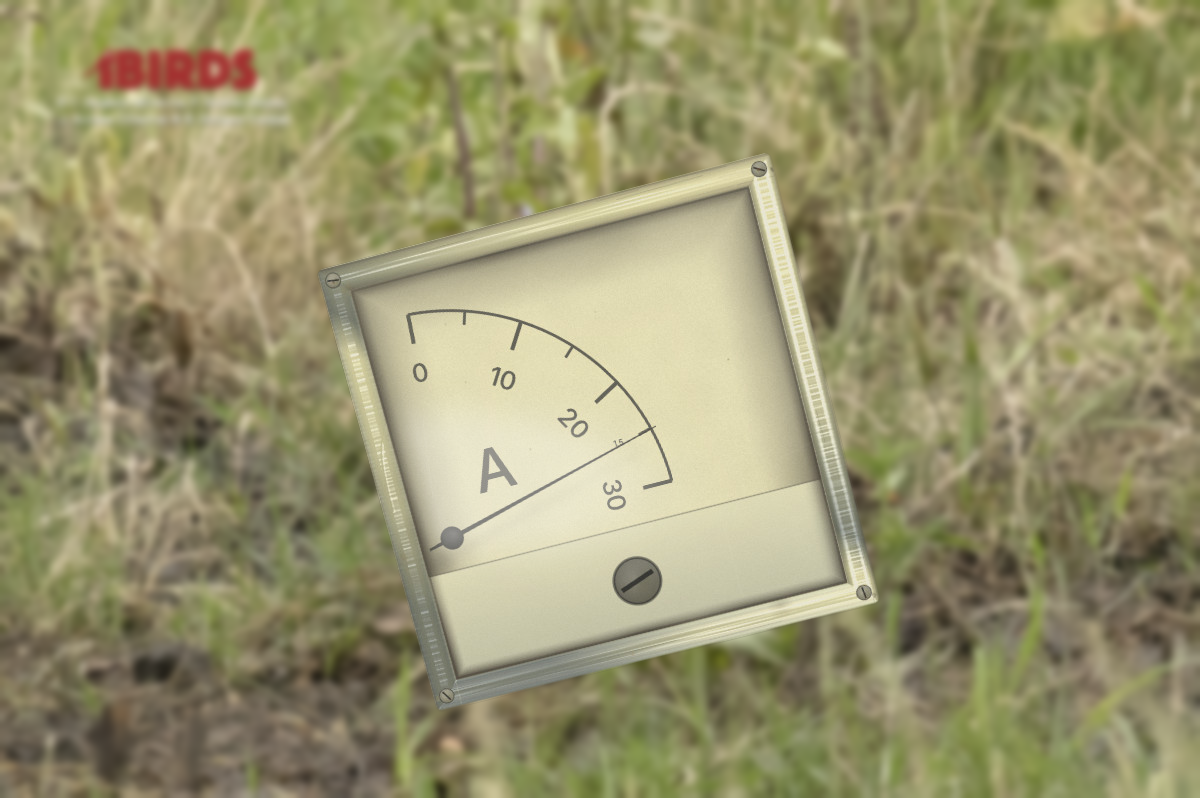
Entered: 25 A
